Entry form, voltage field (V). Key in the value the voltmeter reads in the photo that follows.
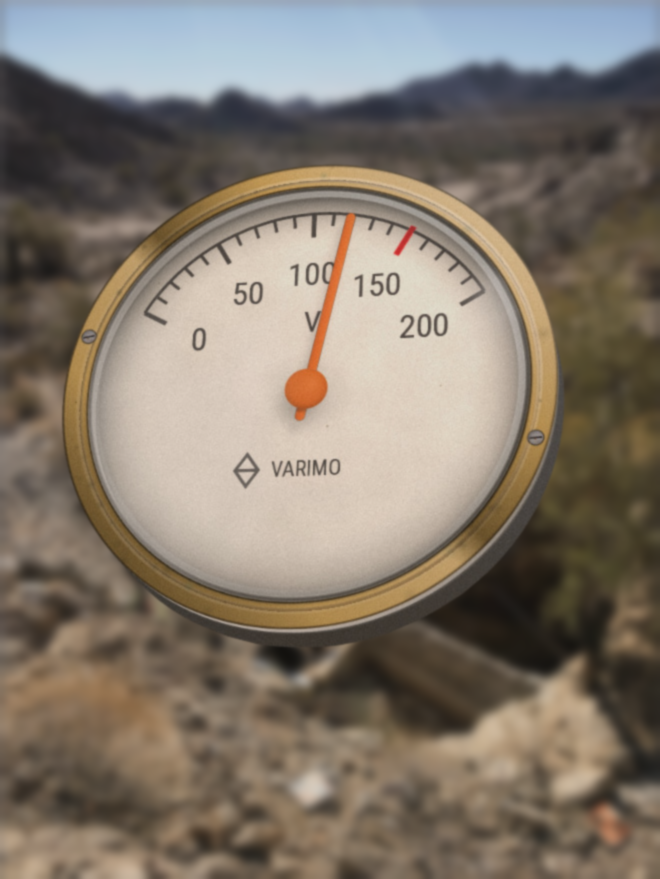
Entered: 120 V
